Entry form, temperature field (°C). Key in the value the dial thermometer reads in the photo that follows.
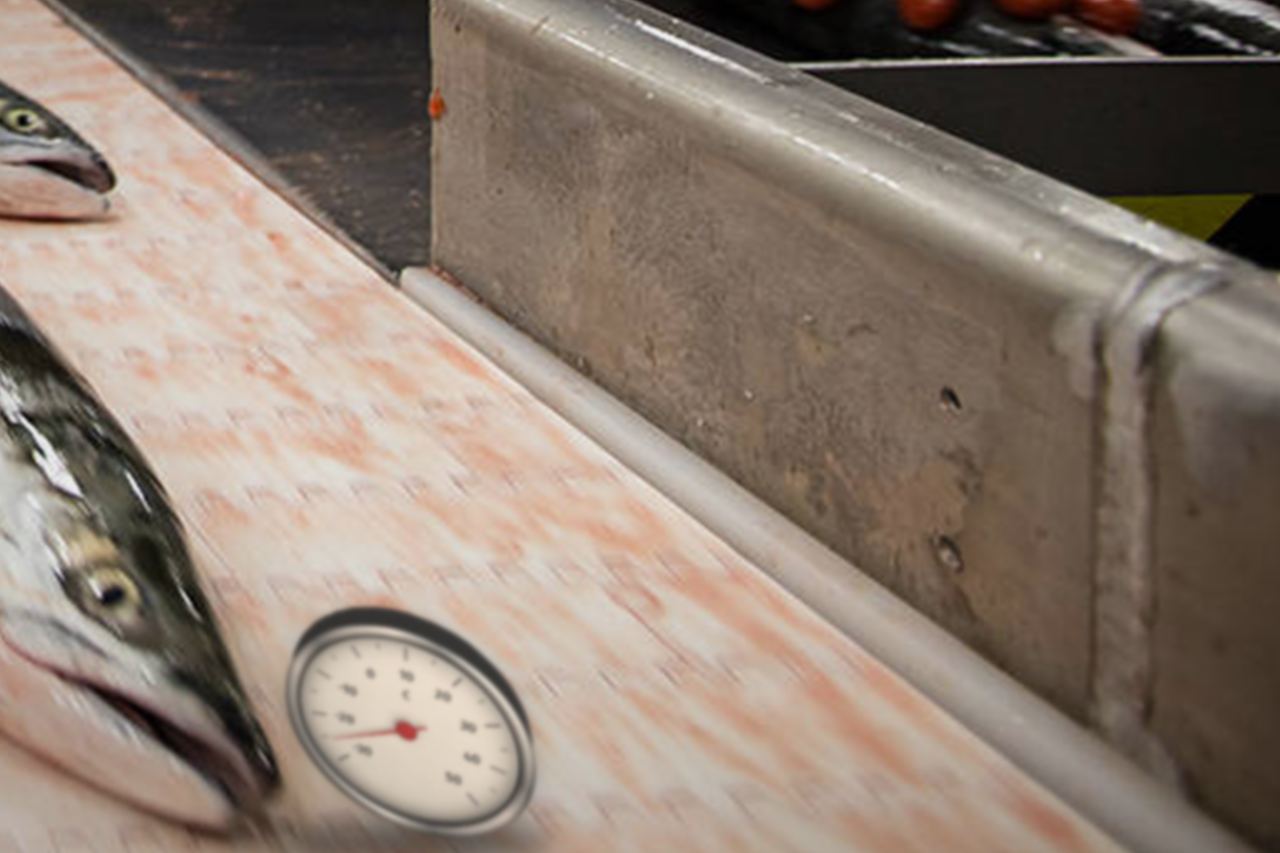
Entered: -25 °C
